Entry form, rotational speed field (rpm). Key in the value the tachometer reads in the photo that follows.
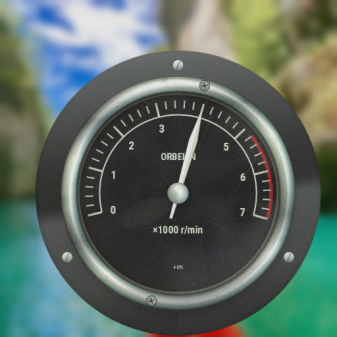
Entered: 4000 rpm
